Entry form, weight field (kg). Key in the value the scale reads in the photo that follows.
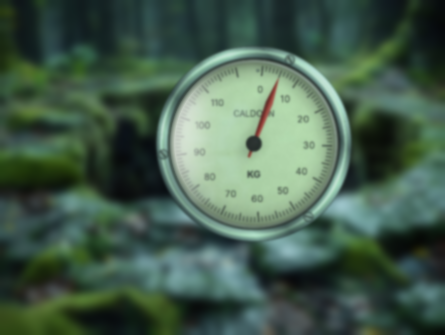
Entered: 5 kg
